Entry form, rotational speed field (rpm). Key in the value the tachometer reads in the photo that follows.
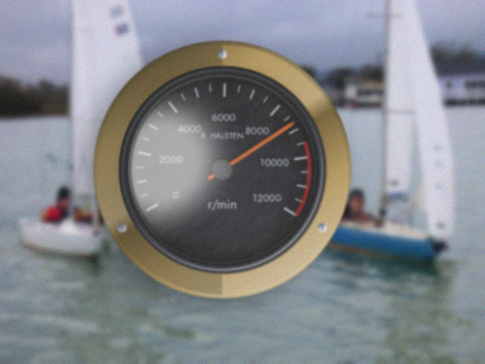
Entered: 8750 rpm
